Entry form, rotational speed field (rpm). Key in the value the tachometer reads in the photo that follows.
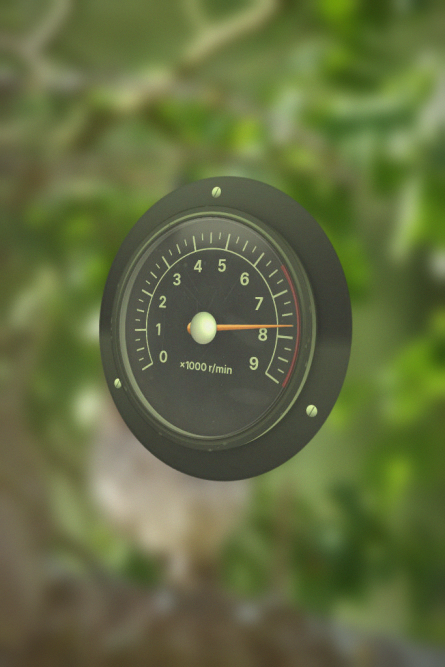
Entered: 7750 rpm
